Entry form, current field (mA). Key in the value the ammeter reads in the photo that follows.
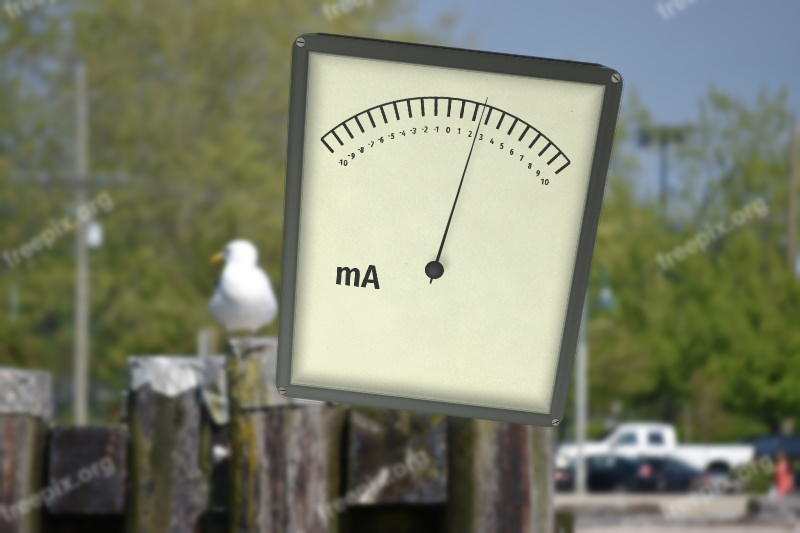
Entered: 2.5 mA
